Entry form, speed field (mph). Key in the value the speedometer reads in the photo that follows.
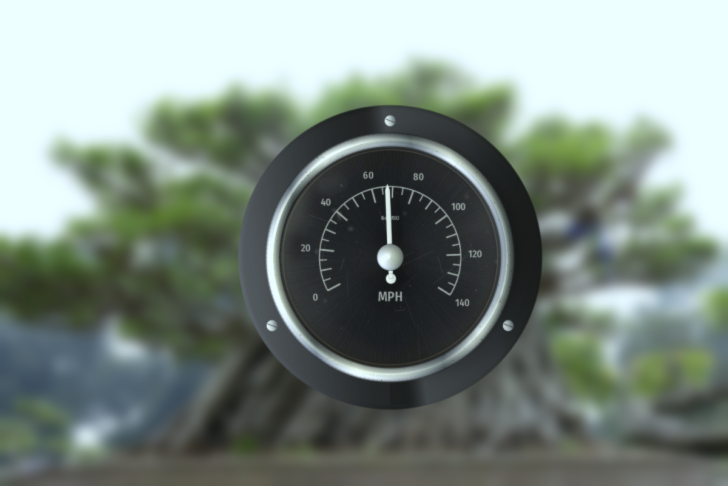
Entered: 67.5 mph
